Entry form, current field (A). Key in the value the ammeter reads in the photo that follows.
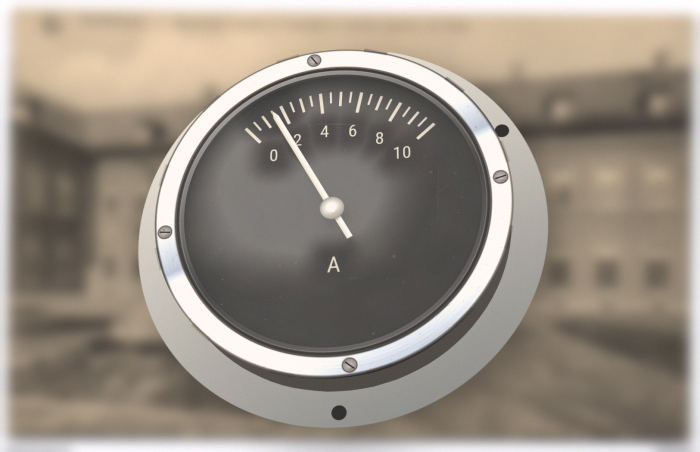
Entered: 1.5 A
